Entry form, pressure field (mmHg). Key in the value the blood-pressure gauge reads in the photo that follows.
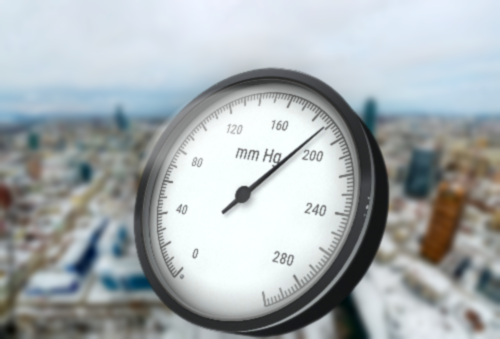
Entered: 190 mmHg
